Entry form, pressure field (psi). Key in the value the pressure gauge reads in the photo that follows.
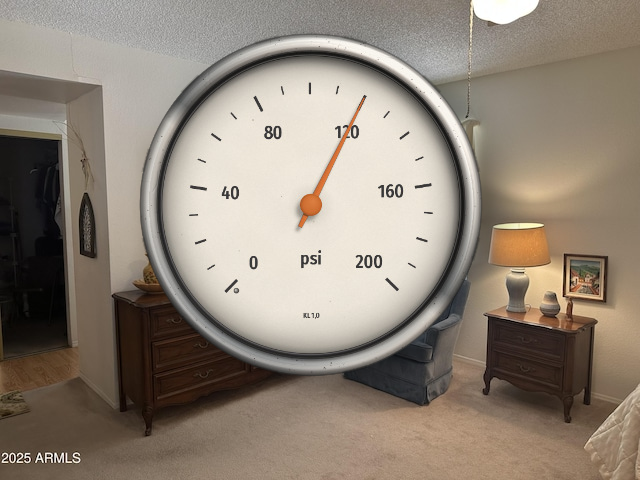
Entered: 120 psi
